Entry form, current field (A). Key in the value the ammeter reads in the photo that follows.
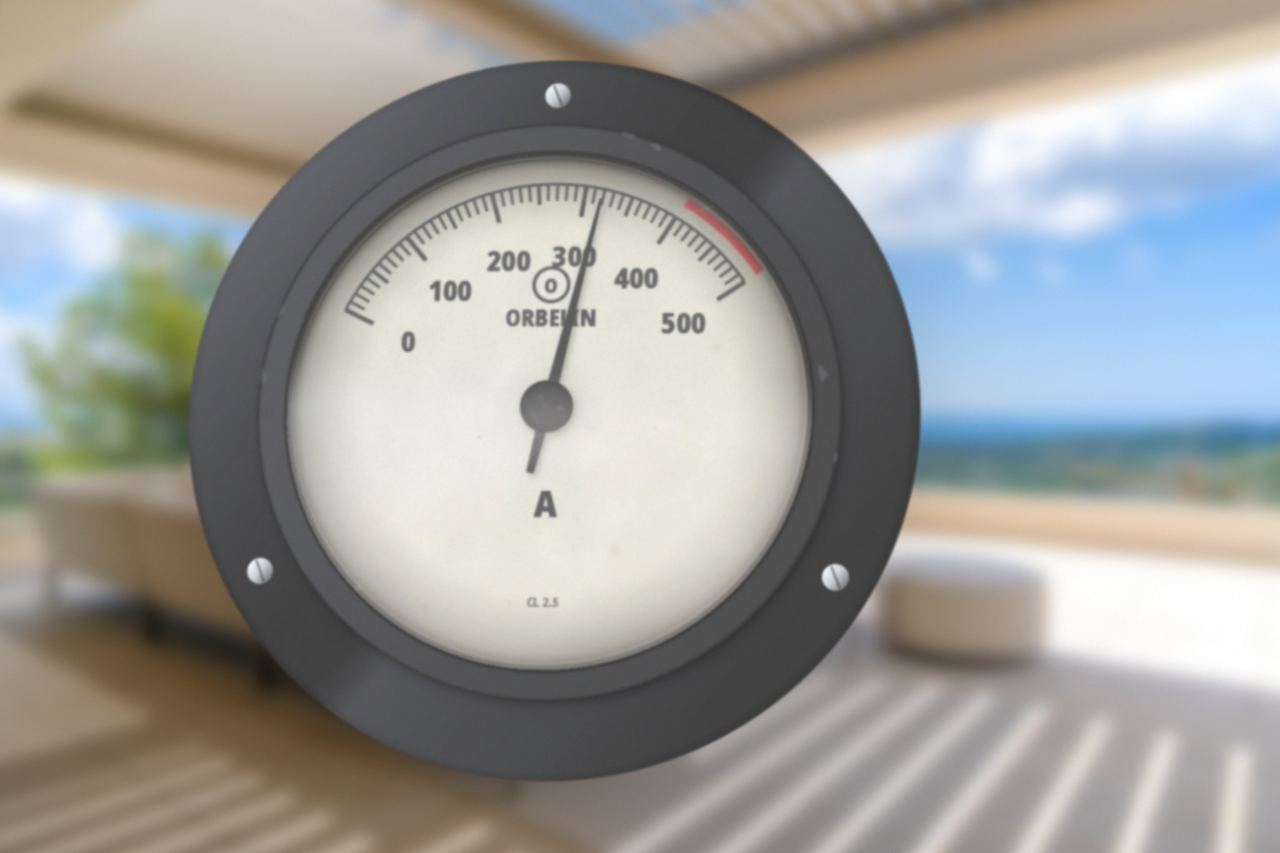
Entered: 320 A
